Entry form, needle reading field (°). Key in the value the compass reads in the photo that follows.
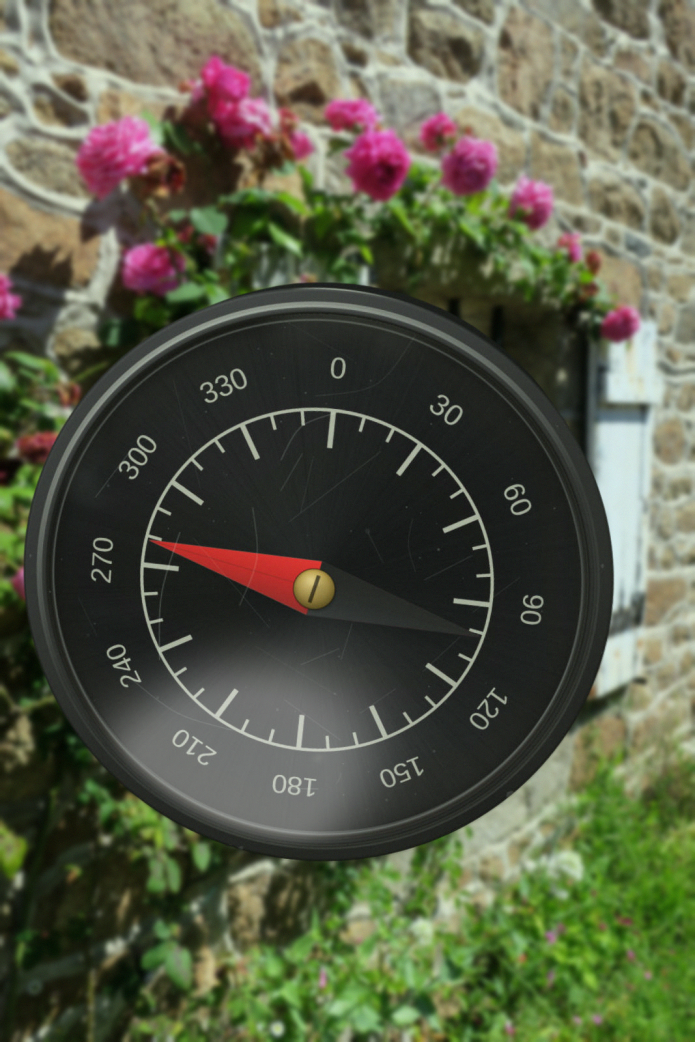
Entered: 280 °
